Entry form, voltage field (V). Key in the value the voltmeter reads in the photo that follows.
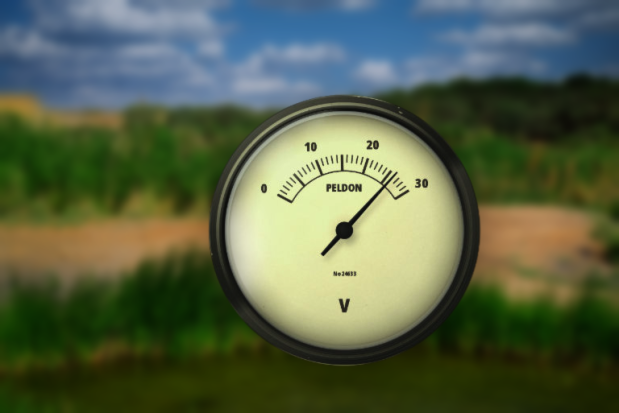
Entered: 26 V
